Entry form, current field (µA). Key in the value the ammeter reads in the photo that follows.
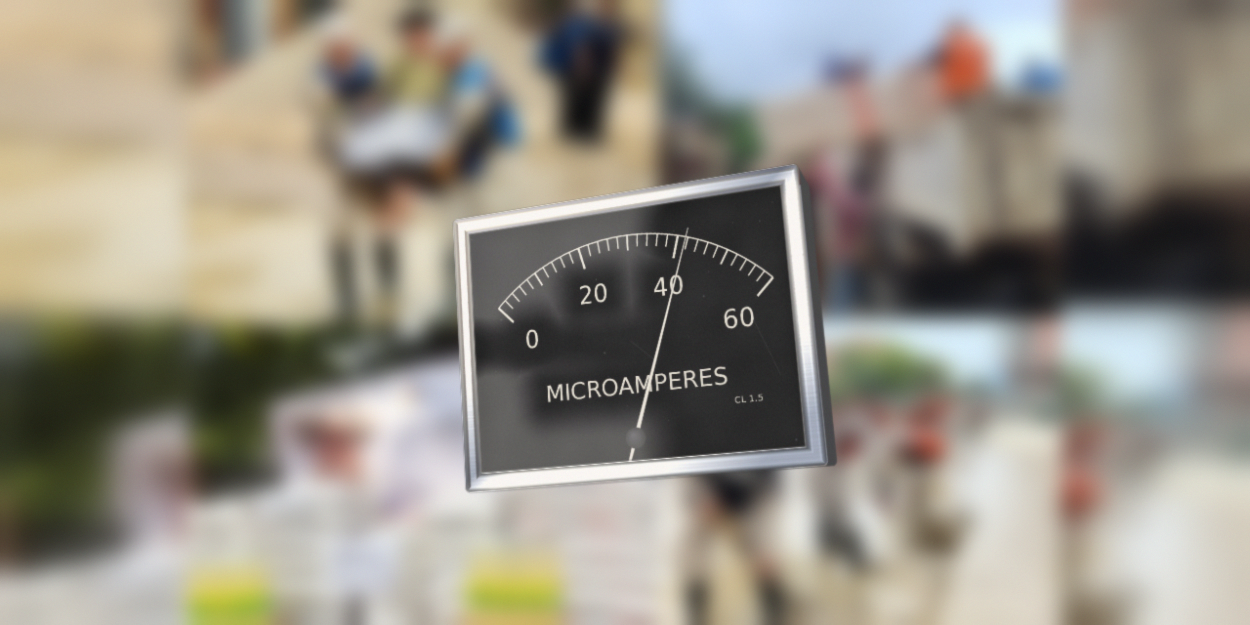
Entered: 42 µA
